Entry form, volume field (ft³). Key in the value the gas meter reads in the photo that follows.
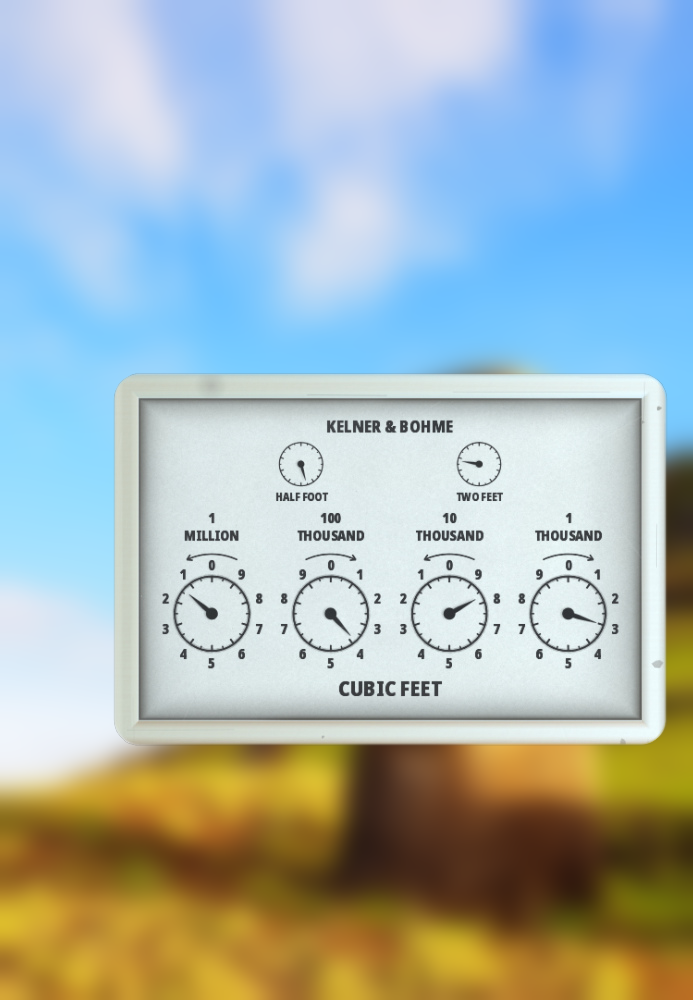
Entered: 138300 ft³
